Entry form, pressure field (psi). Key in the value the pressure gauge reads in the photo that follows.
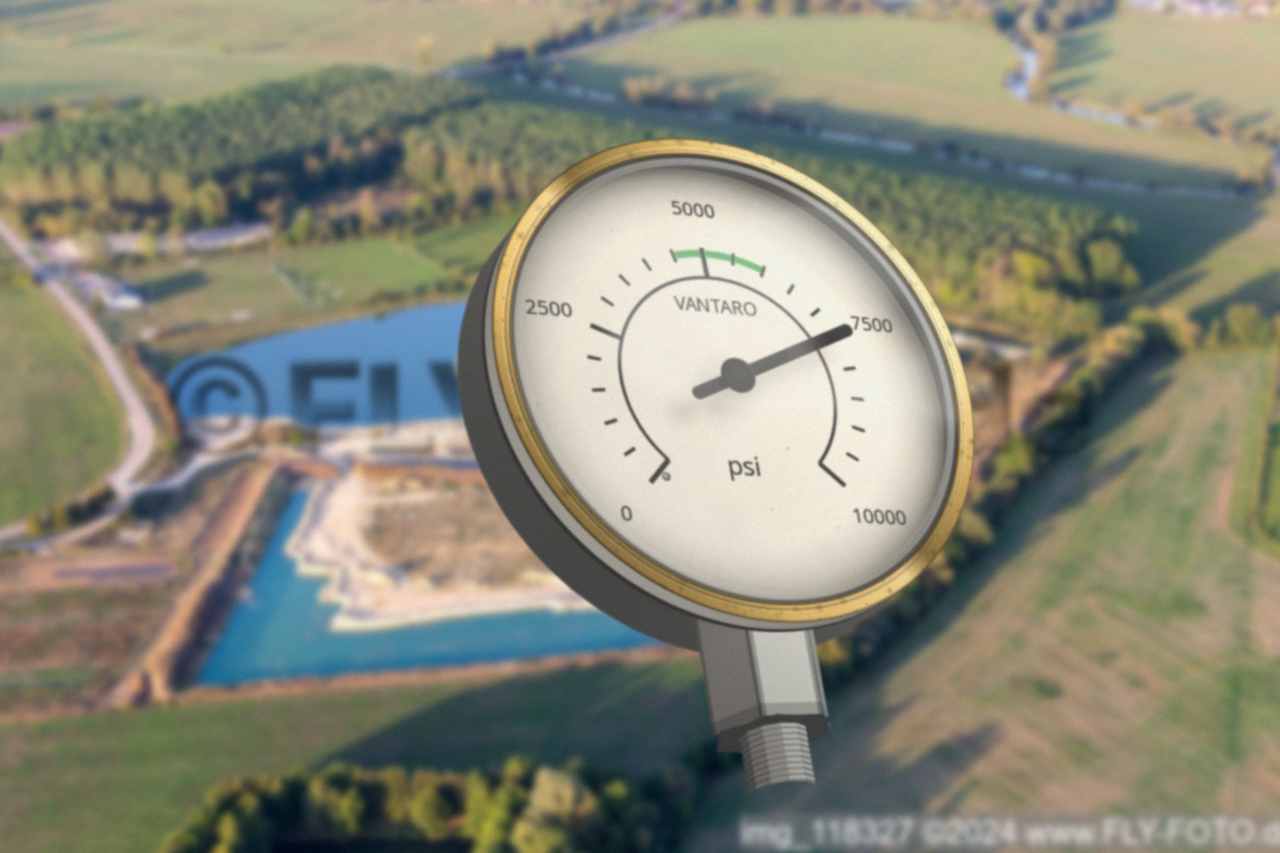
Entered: 7500 psi
